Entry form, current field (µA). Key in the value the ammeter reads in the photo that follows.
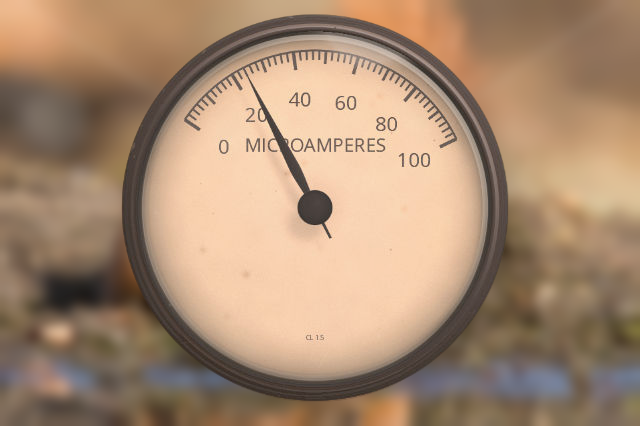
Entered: 24 µA
